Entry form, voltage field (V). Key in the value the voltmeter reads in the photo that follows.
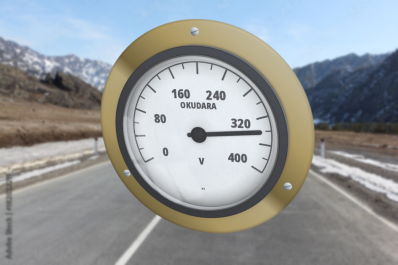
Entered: 340 V
